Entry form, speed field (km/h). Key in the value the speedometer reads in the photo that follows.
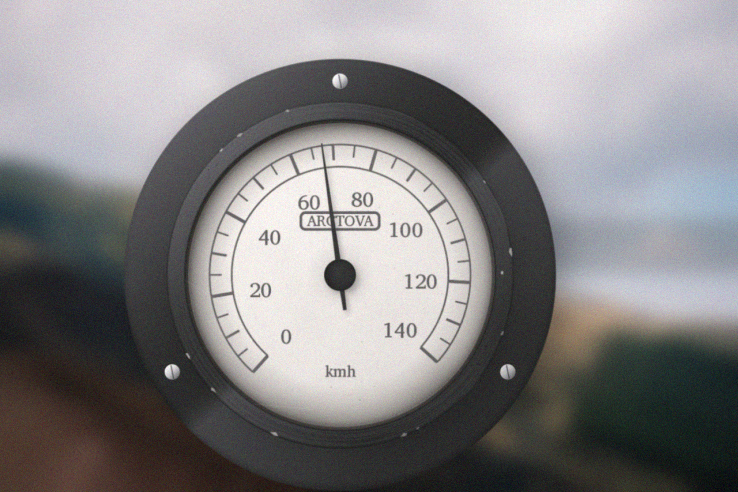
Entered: 67.5 km/h
